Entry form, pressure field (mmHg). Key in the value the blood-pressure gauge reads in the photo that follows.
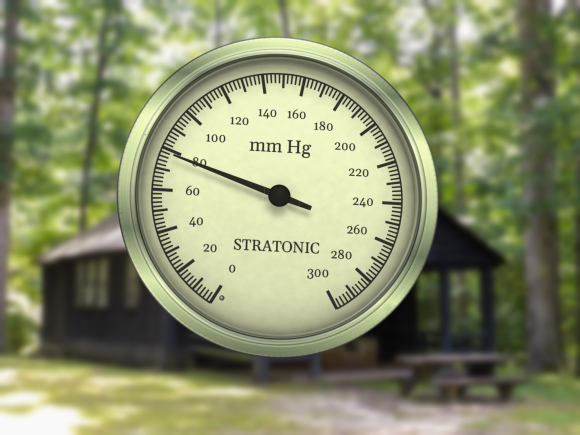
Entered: 78 mmHg
